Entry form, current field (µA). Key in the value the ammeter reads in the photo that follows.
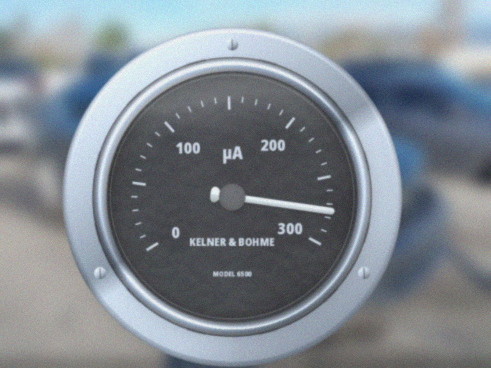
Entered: 275 µA
